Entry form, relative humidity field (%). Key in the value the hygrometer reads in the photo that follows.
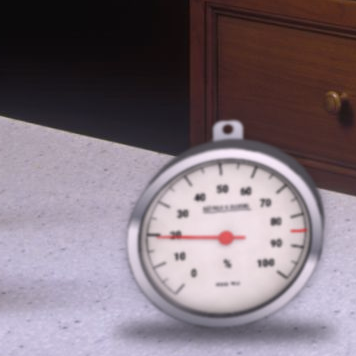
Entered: 20 %
